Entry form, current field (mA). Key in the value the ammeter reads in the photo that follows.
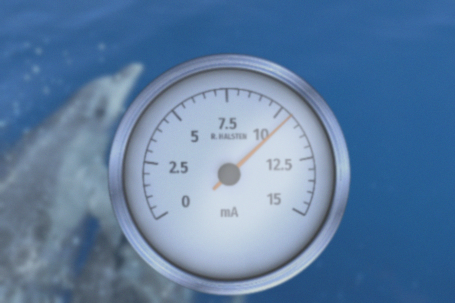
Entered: 10.5 mA
